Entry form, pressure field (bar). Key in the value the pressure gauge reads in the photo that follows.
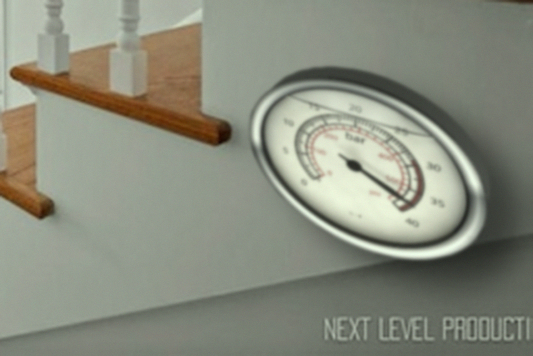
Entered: 37.5 bar
